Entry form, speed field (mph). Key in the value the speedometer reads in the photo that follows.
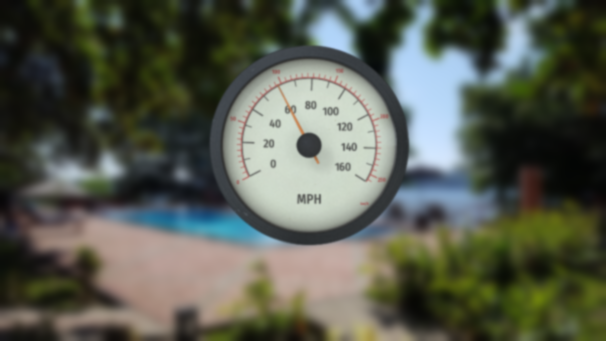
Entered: 60 mph
